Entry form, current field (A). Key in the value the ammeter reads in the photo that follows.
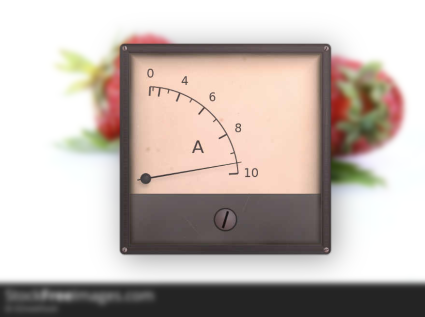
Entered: 9.5 A
